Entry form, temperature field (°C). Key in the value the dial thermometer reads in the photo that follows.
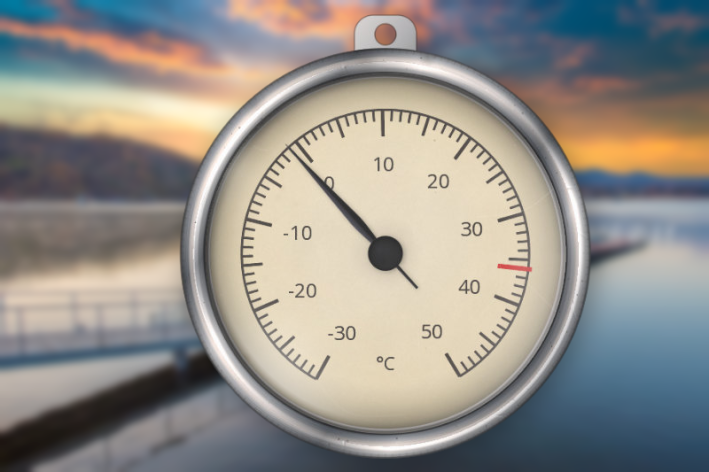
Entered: -1 °C
